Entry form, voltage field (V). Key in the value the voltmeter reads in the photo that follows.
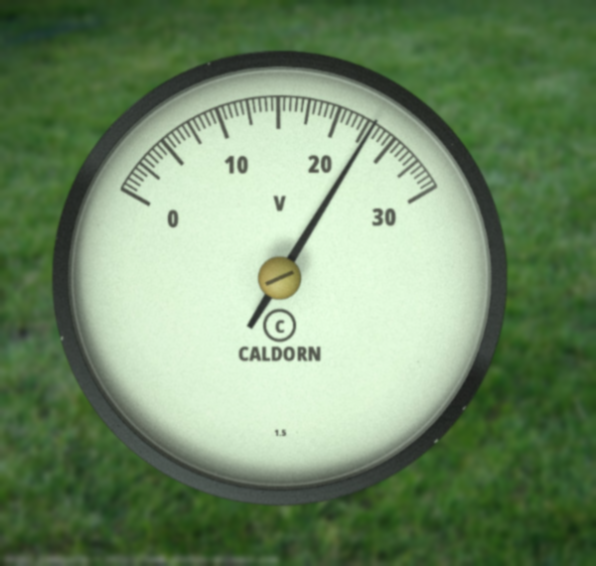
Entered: 23 V
